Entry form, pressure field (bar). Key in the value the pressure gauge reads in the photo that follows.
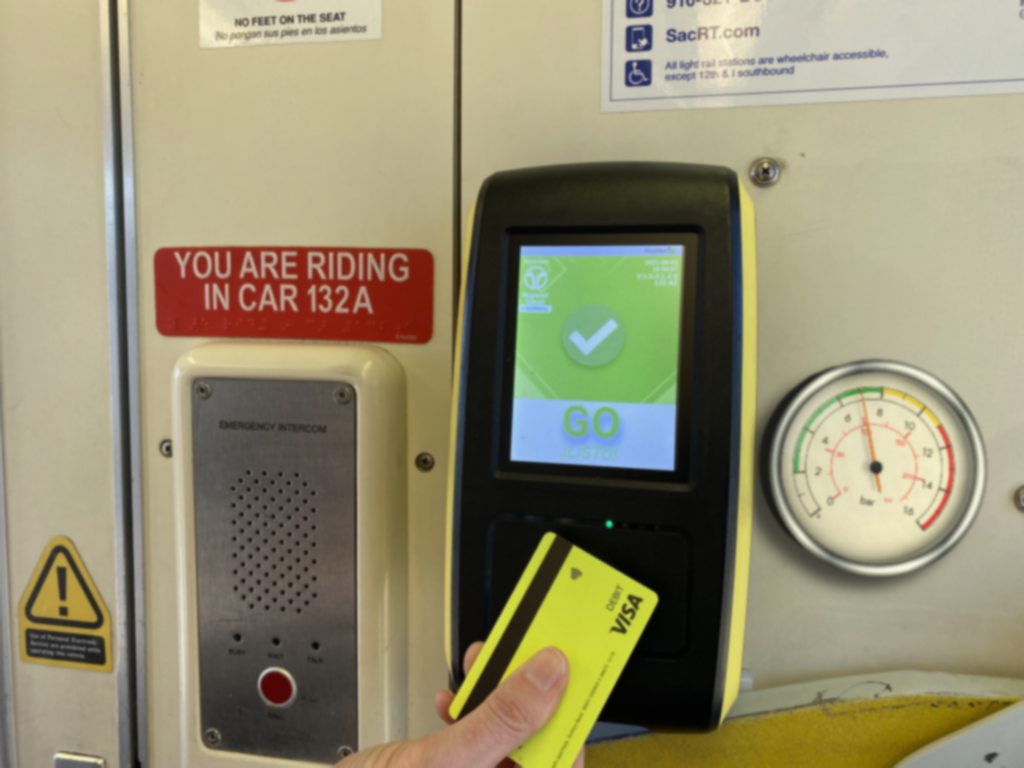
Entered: 7 bar
